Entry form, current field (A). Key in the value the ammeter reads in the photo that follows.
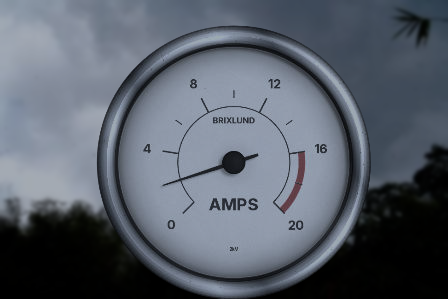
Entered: 2 A
